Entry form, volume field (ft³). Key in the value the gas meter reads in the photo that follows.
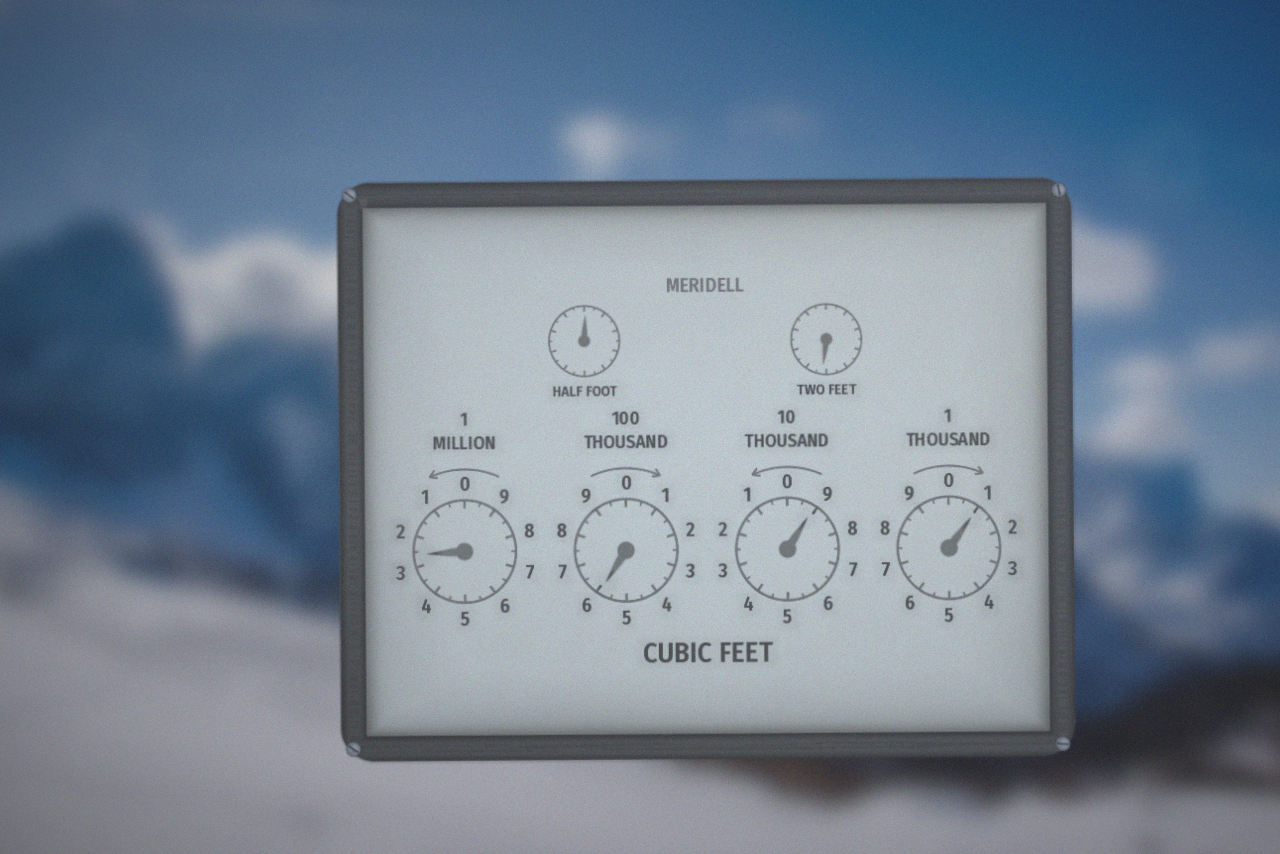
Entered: 259100 ft³
